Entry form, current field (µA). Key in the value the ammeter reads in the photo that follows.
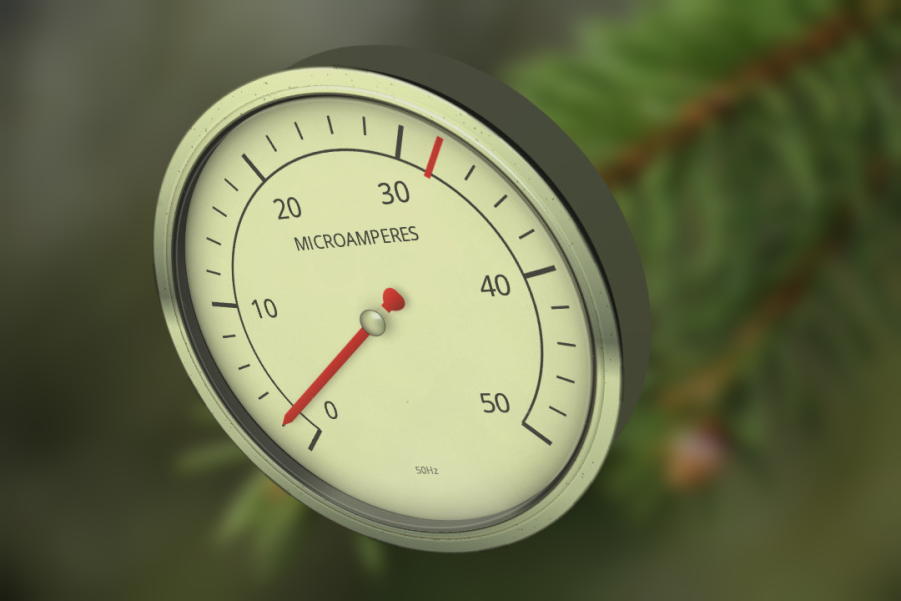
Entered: 2 µA
